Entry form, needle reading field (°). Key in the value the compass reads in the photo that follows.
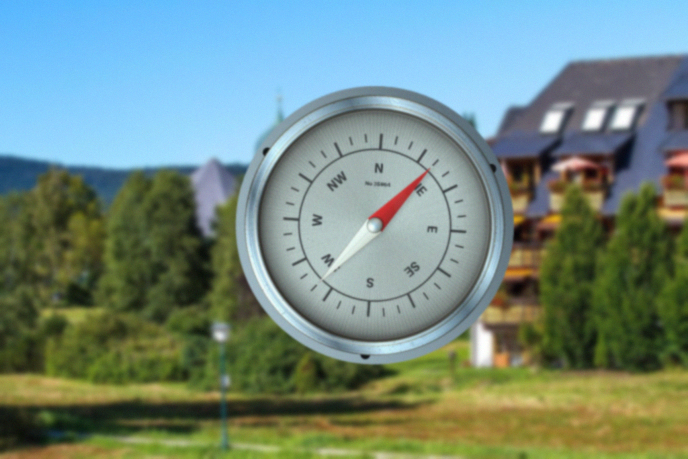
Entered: 40 °
